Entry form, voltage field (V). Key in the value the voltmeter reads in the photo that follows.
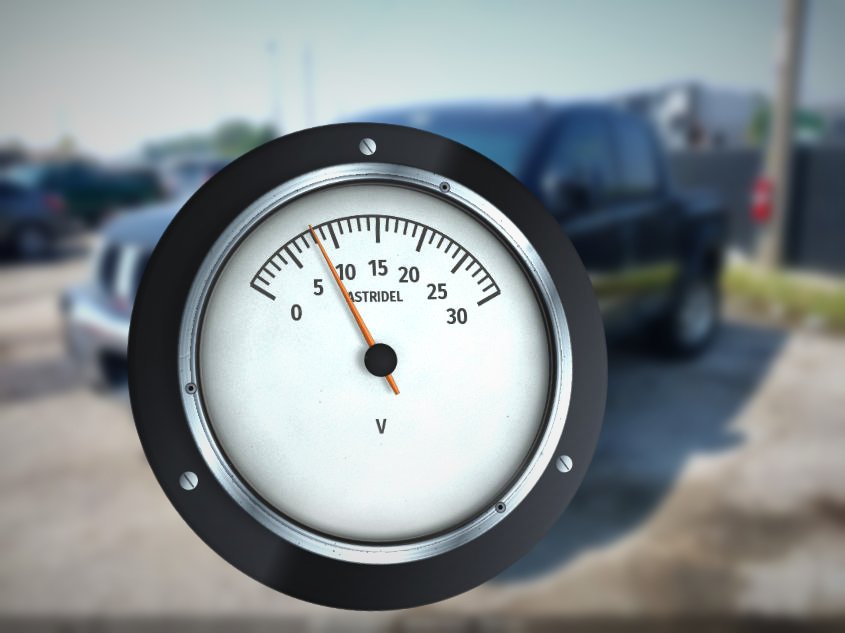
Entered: 8 V
